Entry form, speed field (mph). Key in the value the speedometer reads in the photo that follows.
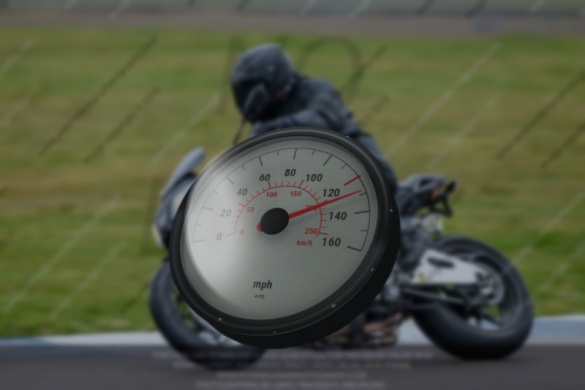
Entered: 130 mph
